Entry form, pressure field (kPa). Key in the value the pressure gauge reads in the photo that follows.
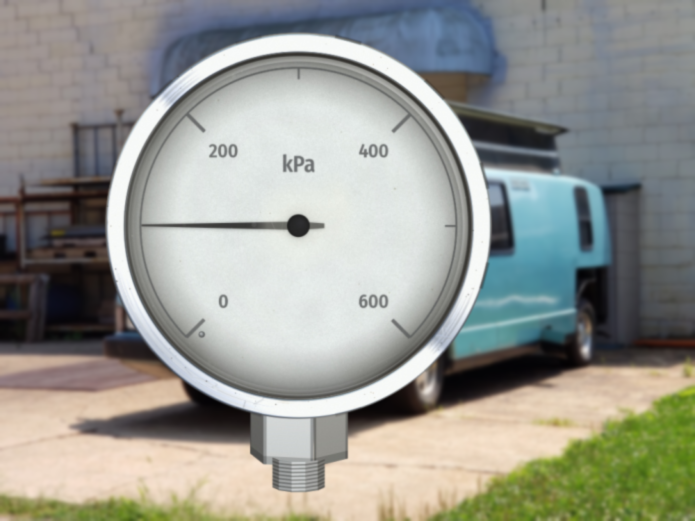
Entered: 100 kPa
